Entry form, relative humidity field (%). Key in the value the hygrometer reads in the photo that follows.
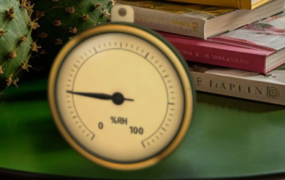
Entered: 20 %
